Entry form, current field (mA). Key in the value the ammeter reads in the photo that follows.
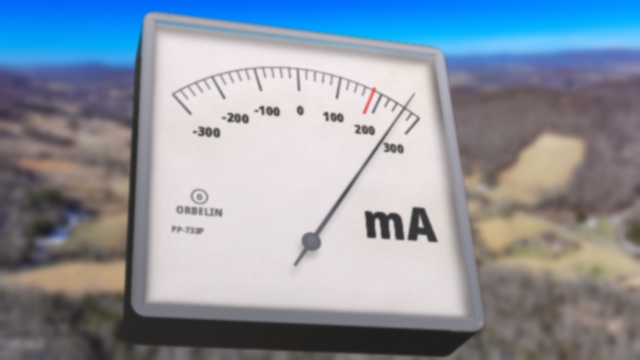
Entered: 260 mA
